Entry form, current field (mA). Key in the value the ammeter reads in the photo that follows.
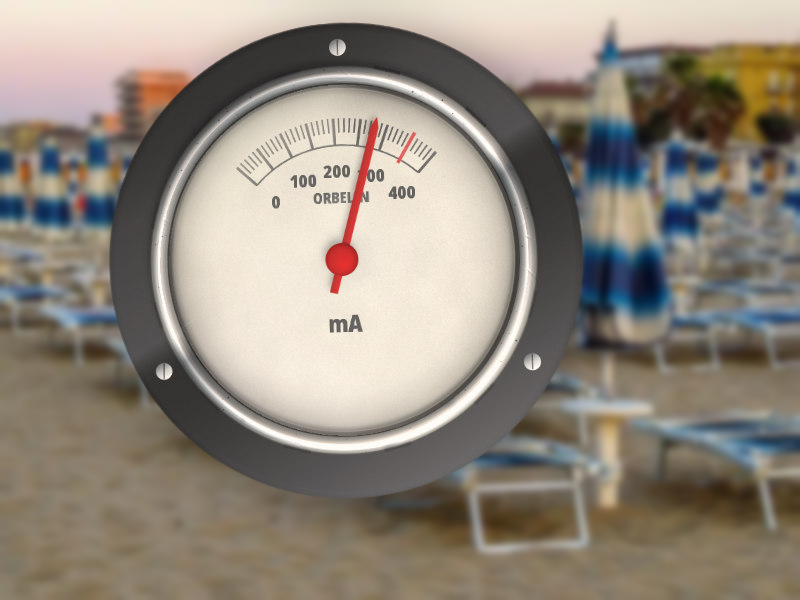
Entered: 280 mA
